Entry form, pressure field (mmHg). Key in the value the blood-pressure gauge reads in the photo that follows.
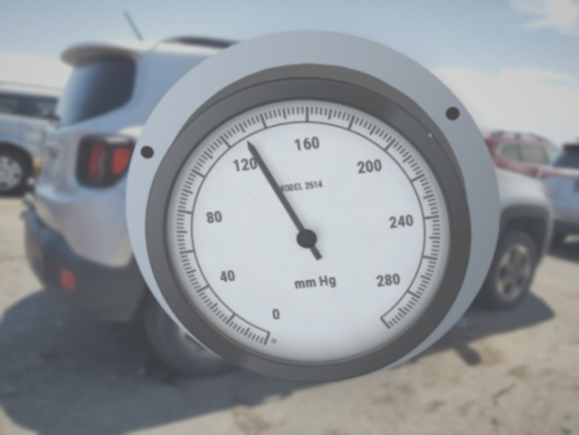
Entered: 130 mmHg
